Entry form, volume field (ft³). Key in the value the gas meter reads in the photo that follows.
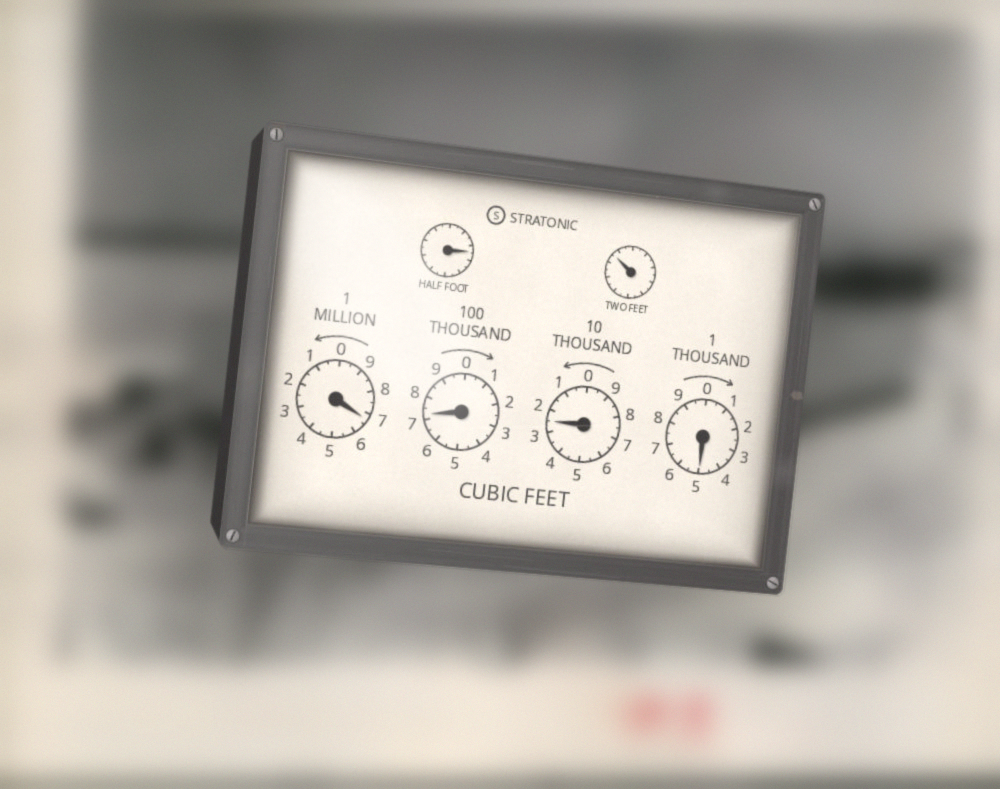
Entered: 672500 ft³
